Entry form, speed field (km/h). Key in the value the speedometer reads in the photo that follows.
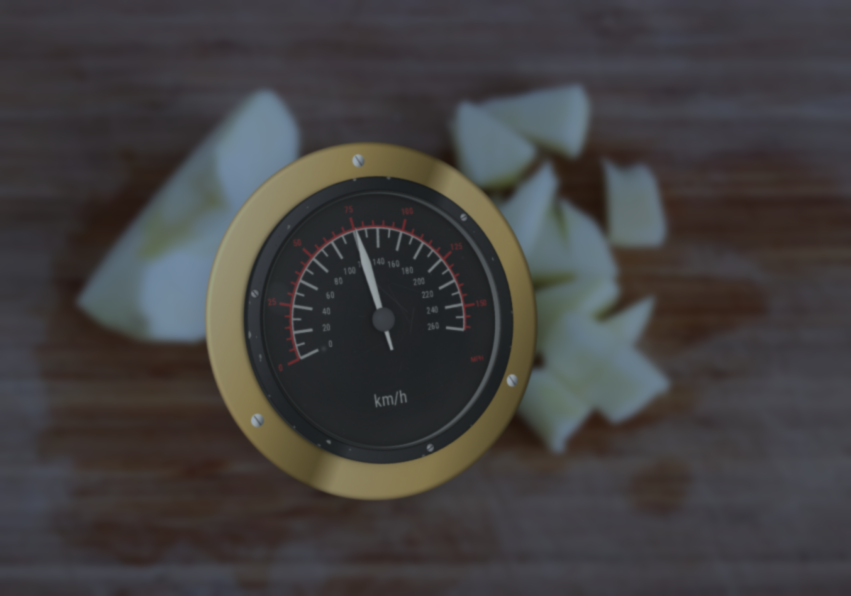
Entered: 120 km/h
